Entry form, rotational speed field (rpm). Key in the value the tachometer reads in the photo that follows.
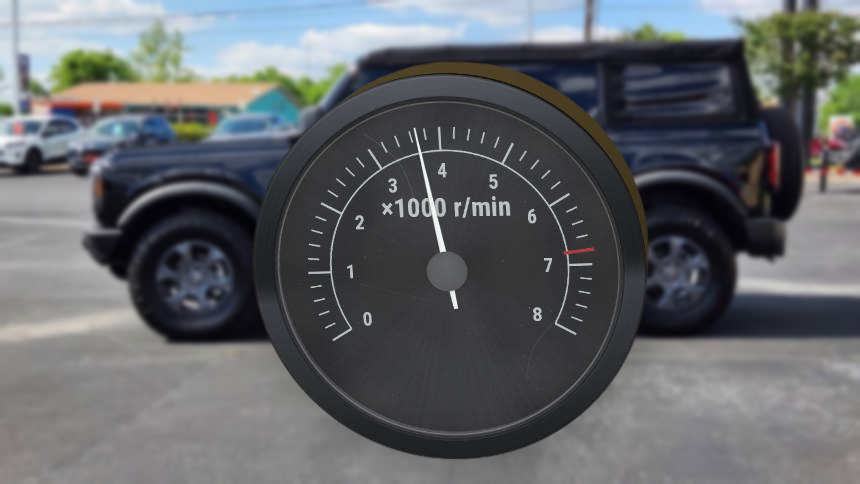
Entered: 3700 rpm
